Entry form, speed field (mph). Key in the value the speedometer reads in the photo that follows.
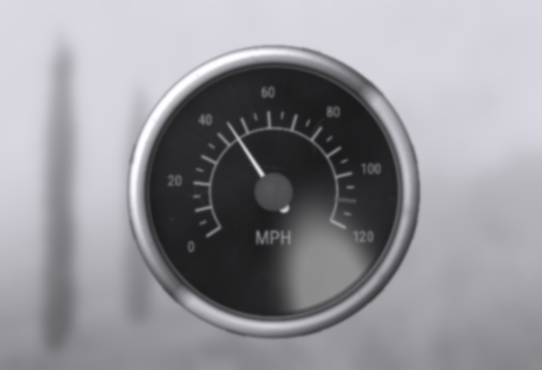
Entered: 45 mph
